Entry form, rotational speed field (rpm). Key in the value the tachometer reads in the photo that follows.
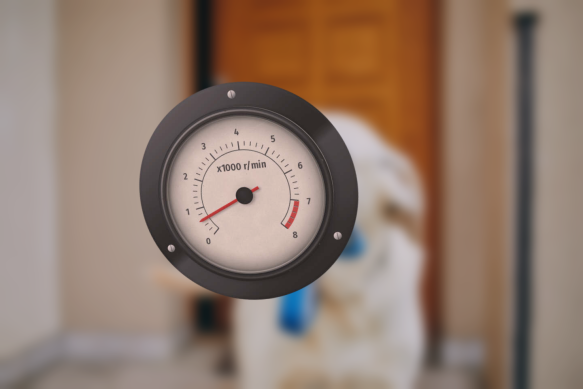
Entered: 600 rpm
